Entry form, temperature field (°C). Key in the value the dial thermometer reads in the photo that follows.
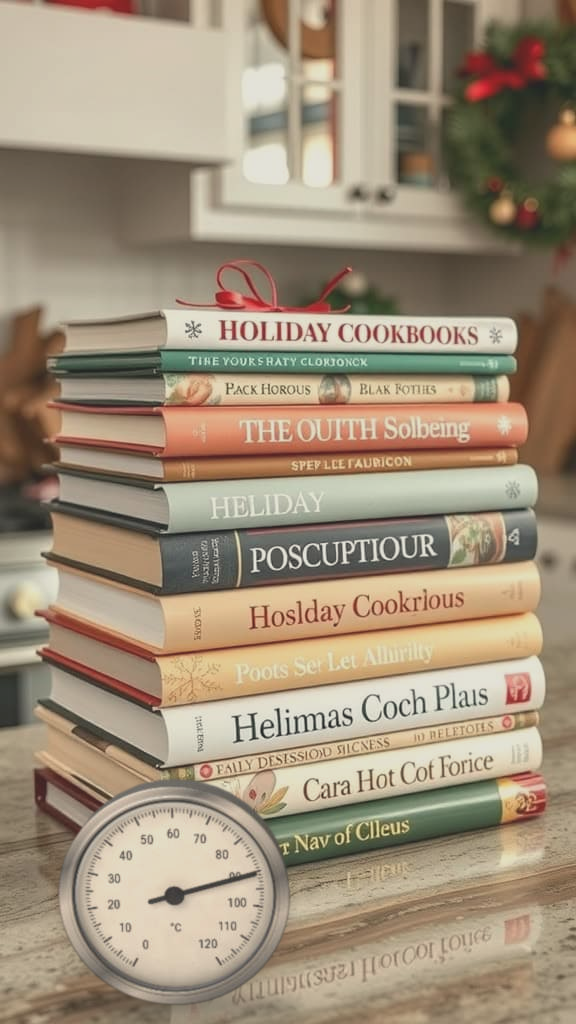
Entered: 90 °C
